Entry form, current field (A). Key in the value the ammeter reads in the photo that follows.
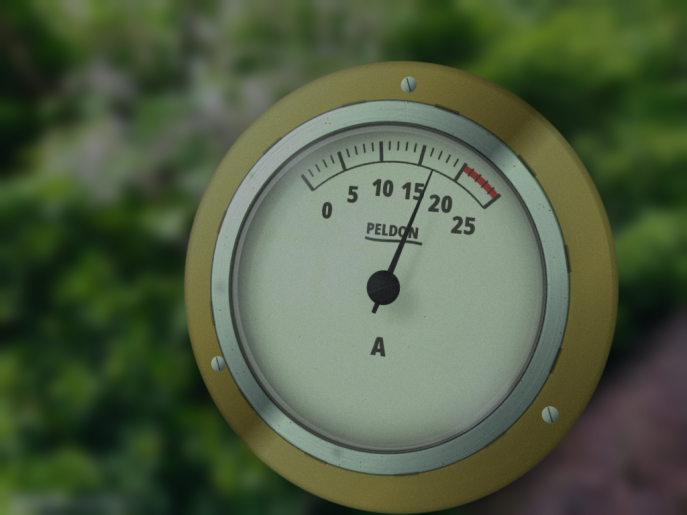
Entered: 17 A
